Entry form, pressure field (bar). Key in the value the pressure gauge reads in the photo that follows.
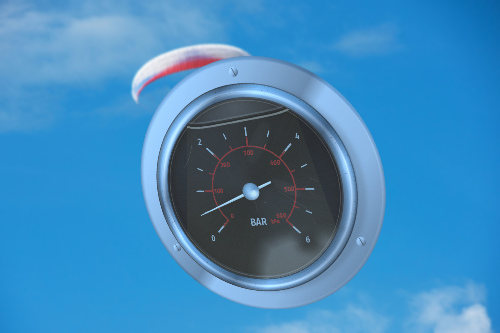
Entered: 0.5 bar
